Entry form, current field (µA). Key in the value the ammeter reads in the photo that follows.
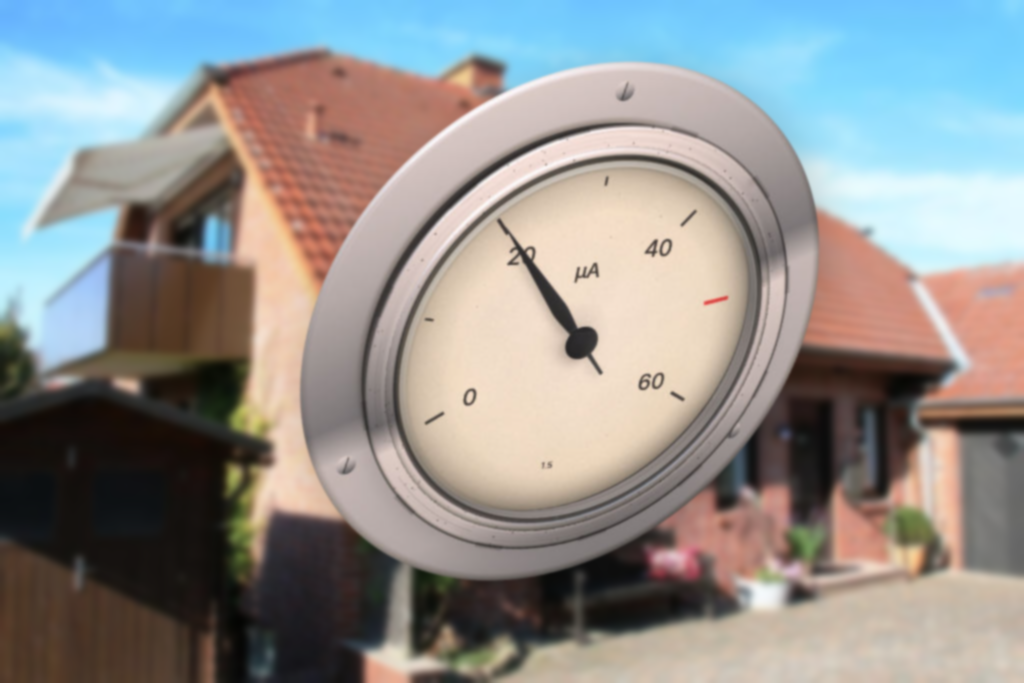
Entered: 20 µA
